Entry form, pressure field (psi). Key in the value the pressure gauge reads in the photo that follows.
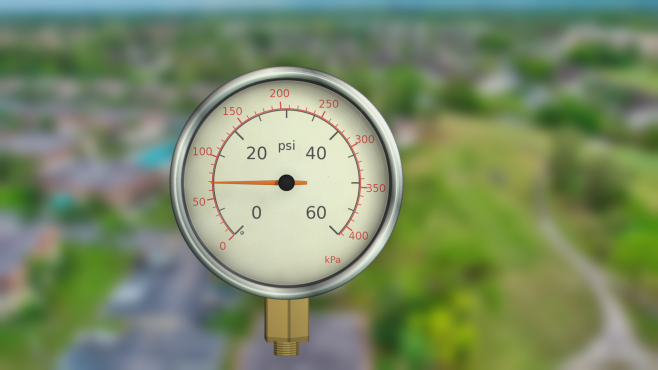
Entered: 10 psi
